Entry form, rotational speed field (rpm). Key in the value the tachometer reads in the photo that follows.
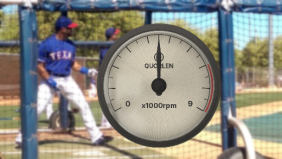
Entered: 4500 rpm
